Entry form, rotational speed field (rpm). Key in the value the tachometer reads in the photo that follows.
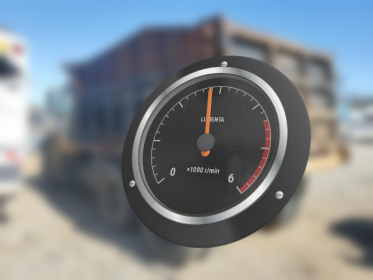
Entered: 2800 rpm
